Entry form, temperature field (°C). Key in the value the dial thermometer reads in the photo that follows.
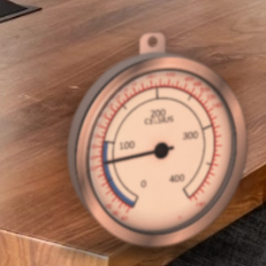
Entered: 75 °C
